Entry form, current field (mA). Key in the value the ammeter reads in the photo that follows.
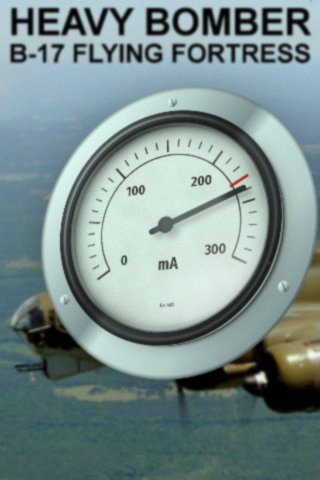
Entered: 240 mA
